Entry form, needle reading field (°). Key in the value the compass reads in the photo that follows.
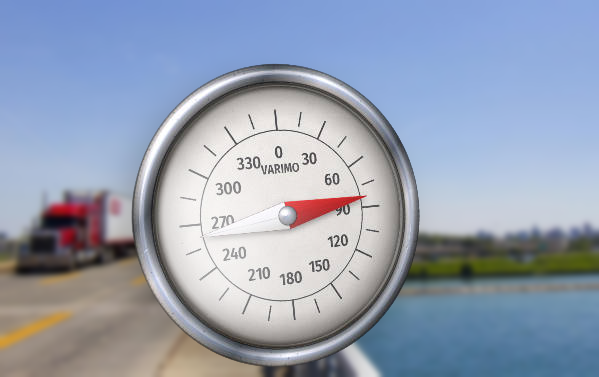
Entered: 82.5 °
